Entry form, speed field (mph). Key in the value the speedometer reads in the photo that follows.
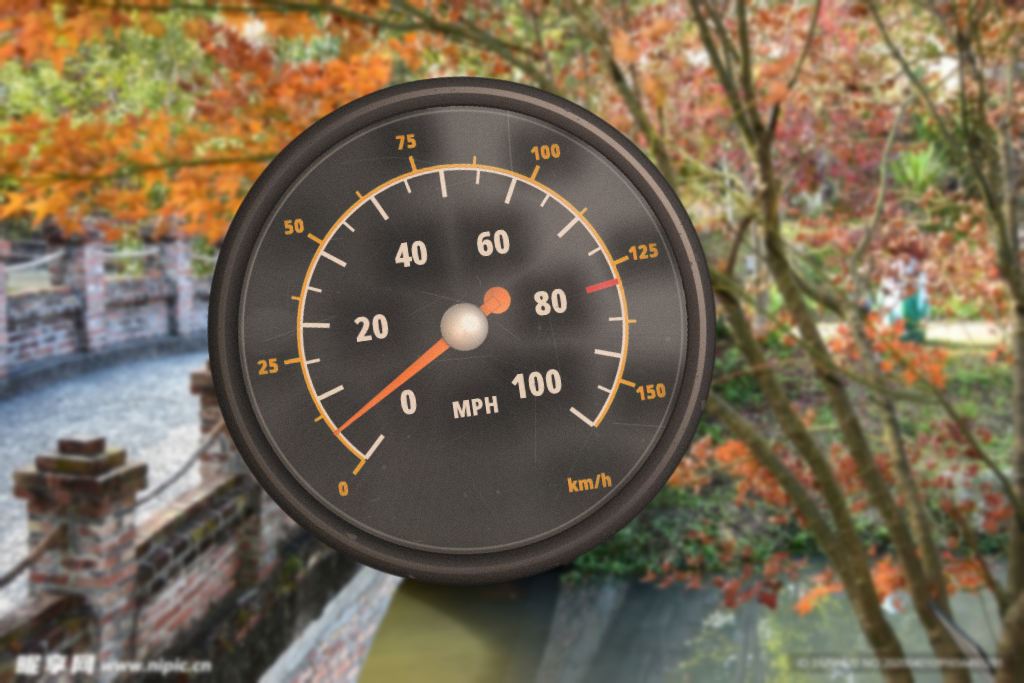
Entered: 5 mph
